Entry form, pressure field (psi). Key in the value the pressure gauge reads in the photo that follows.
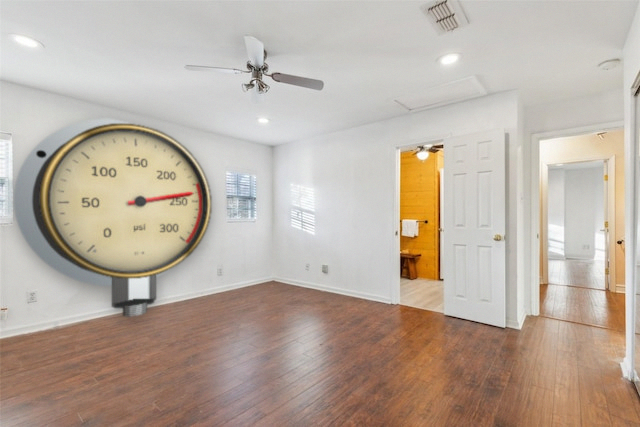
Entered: 240 psi
